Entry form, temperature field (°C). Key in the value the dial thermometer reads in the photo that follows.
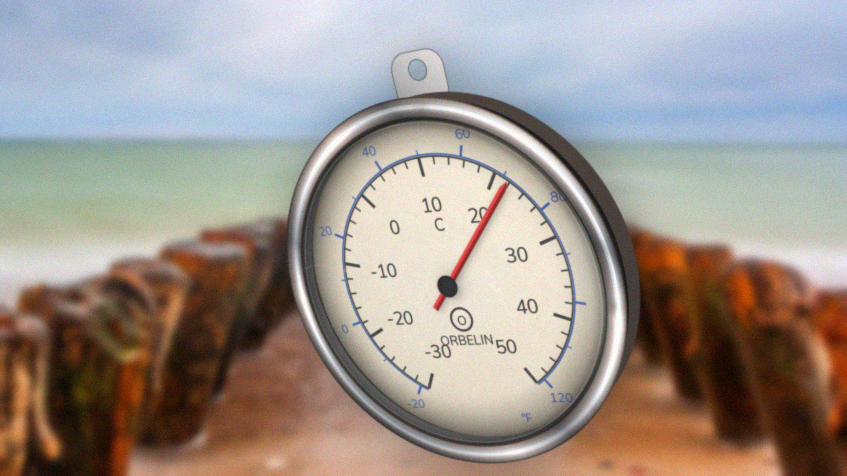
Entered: 22 °C
